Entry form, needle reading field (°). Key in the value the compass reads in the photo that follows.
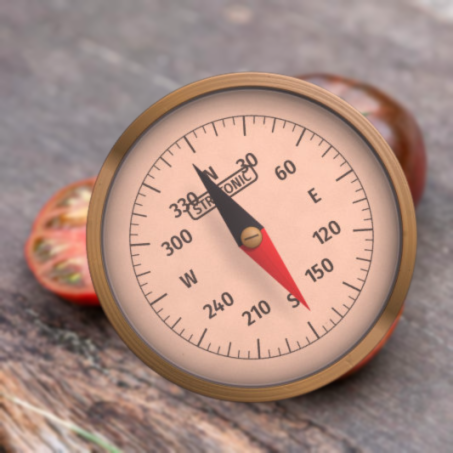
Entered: 175 °
